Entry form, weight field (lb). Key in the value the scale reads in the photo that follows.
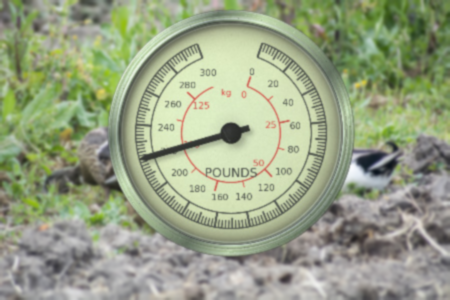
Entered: 220 lb
